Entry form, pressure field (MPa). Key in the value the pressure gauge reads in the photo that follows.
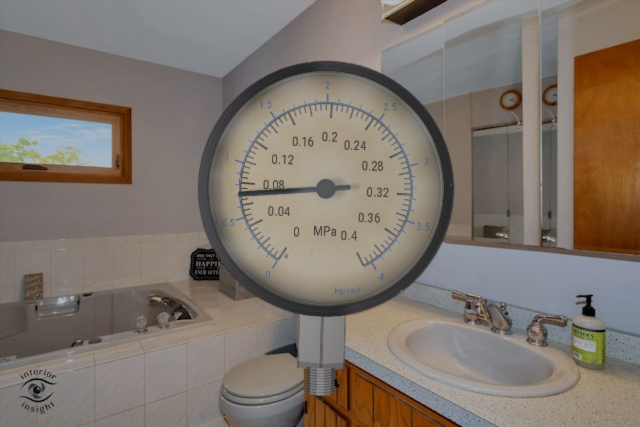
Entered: 0.07 MPa
